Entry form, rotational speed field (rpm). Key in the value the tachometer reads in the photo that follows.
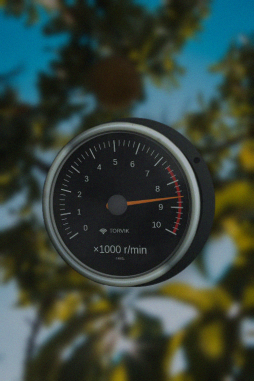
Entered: 8600 rpm
